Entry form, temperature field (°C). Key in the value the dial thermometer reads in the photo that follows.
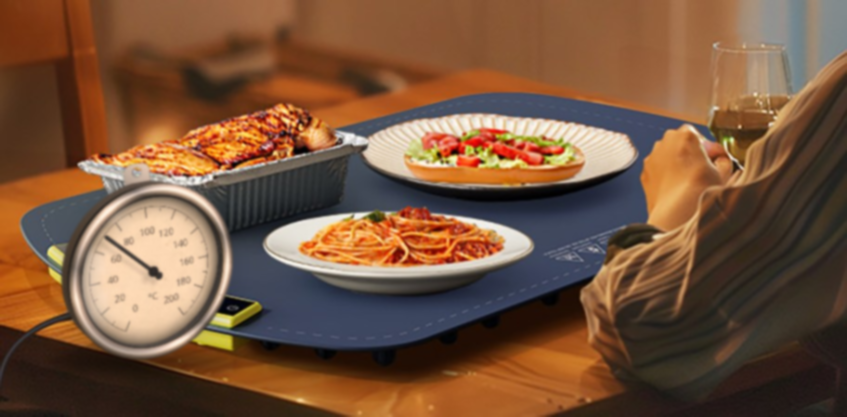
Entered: 70 °C
